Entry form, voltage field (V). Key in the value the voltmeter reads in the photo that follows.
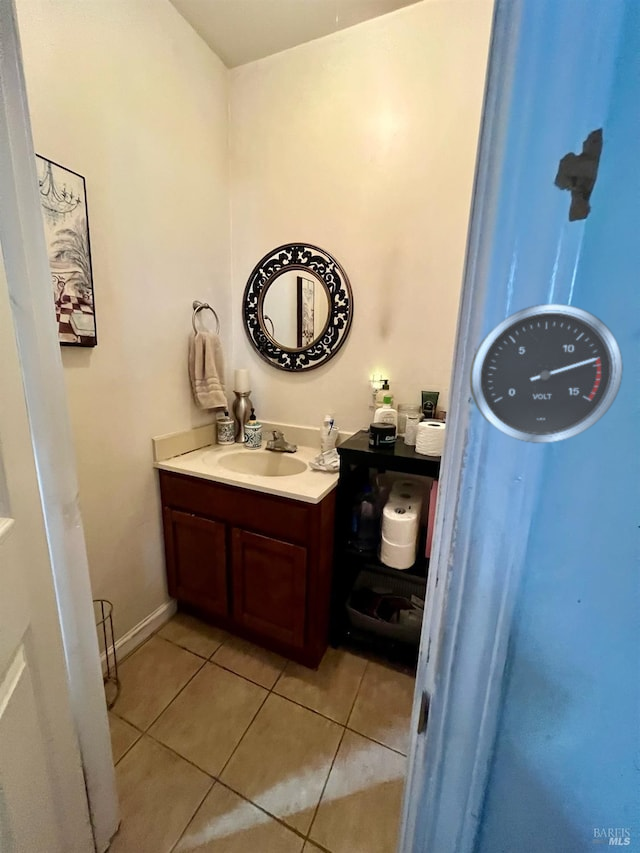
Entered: 12 V
